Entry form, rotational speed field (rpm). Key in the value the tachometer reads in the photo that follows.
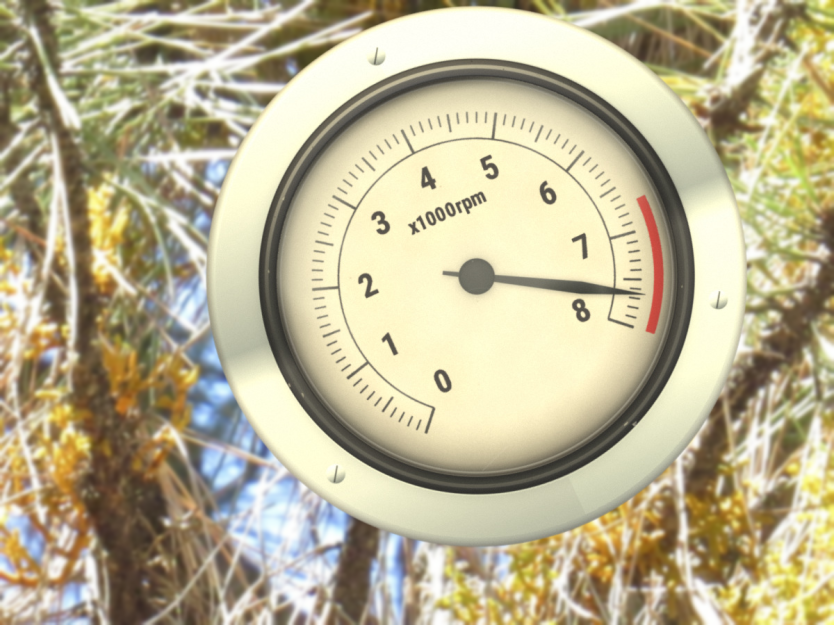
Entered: 7650 rpm
